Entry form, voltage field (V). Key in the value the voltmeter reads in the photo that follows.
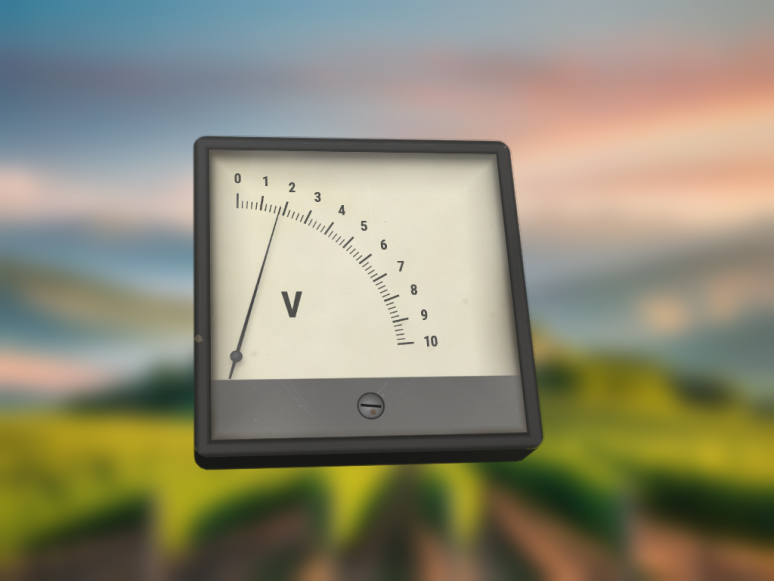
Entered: 1.8 V
